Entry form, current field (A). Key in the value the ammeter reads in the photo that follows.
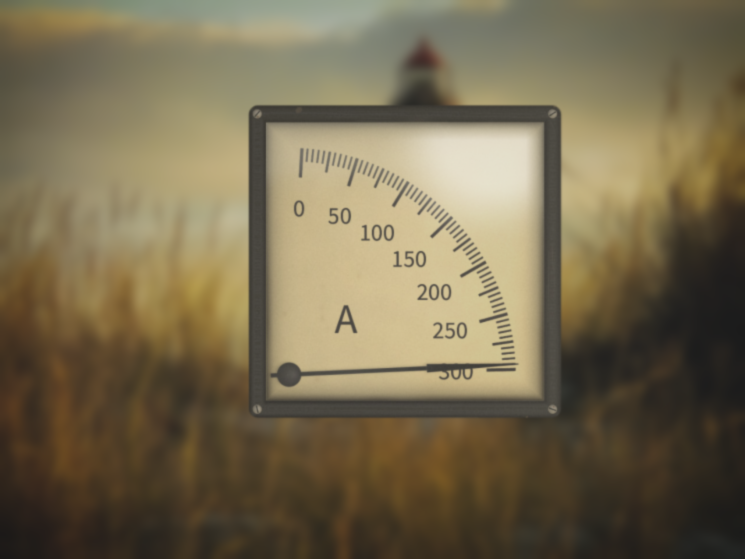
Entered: 295 A
